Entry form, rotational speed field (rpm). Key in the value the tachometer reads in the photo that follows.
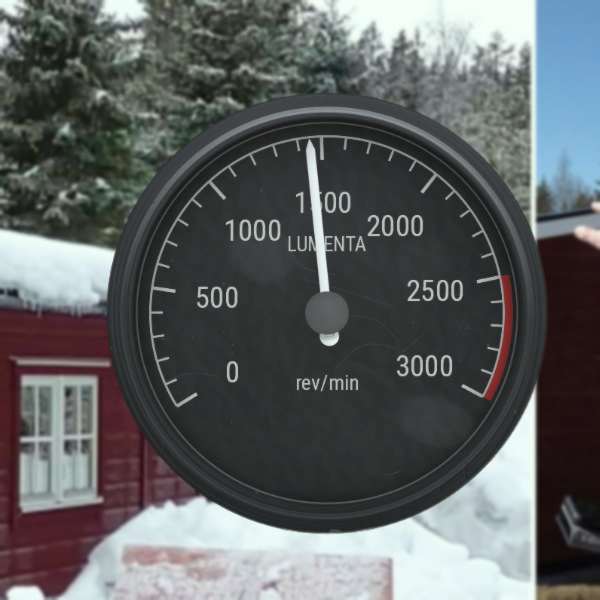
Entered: 1450 rpm
